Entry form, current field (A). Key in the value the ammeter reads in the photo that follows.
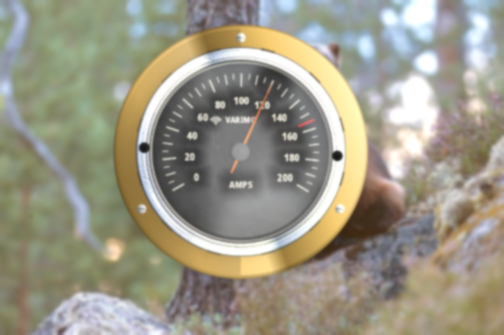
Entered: 120 A
